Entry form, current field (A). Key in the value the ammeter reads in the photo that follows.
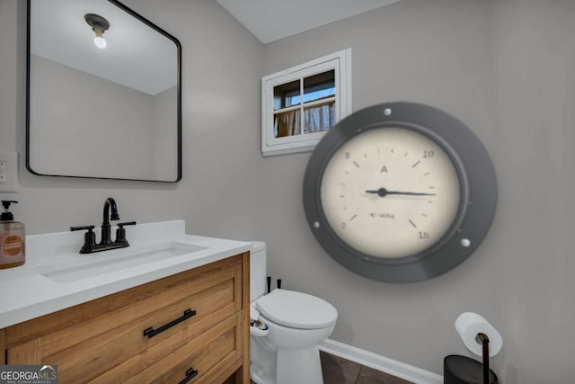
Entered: 12.5 A
